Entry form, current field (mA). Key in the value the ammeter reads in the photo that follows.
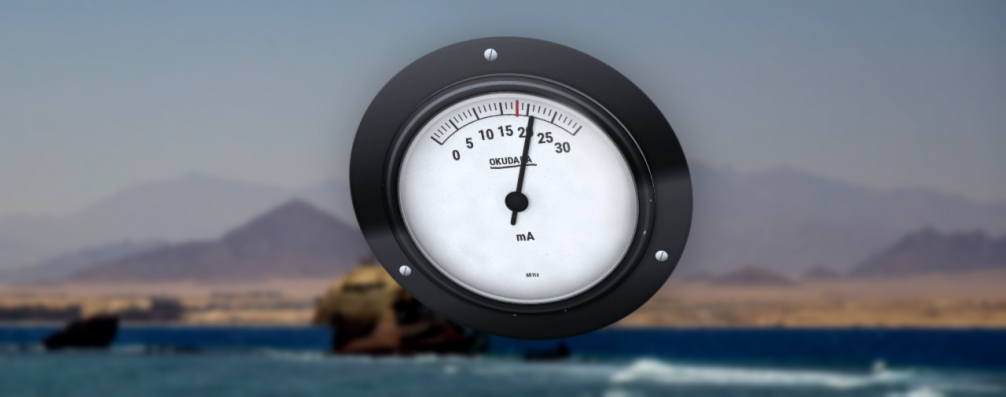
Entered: 21 mA
